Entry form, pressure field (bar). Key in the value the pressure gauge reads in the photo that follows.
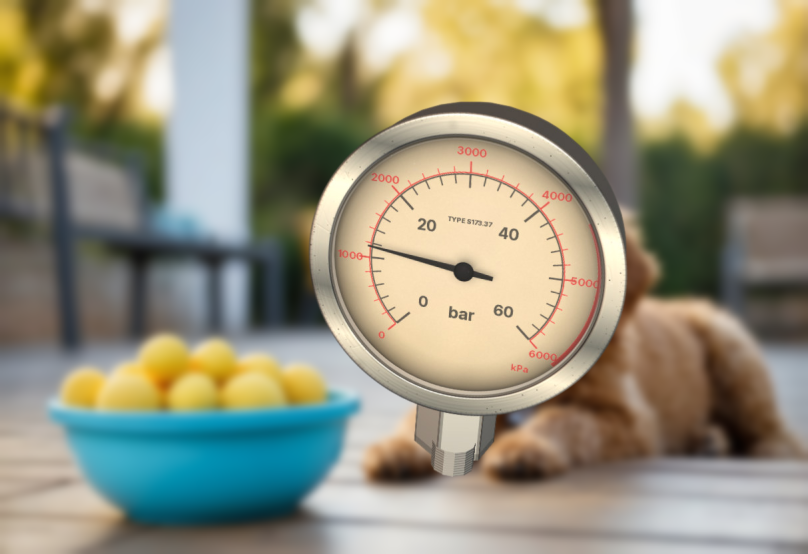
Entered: 12 bar
